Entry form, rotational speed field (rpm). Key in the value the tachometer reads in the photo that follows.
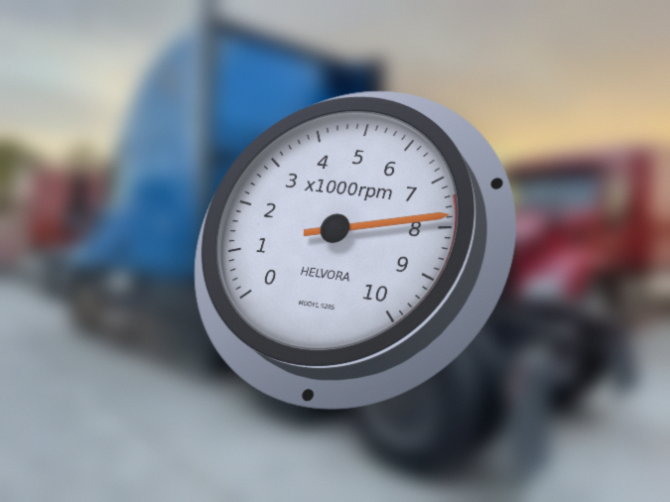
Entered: 7800 rpm
